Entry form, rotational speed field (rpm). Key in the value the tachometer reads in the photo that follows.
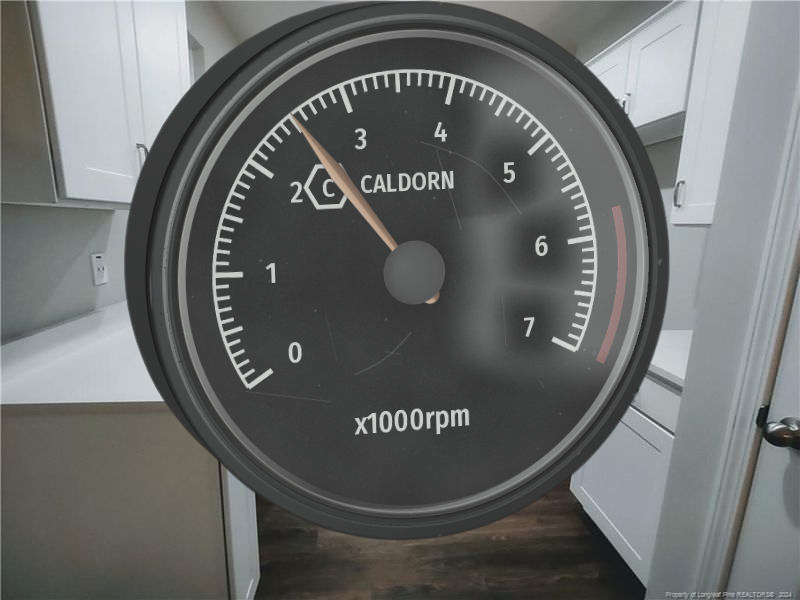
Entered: 2500 rpm
